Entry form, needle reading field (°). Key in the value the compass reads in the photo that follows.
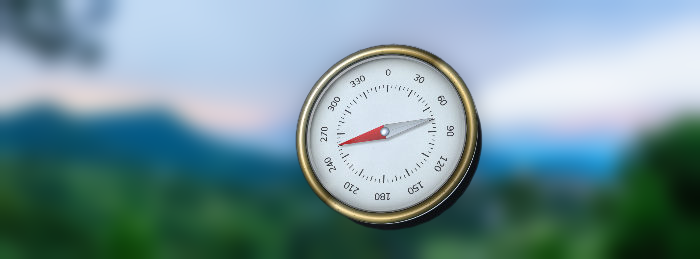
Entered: 255 °
